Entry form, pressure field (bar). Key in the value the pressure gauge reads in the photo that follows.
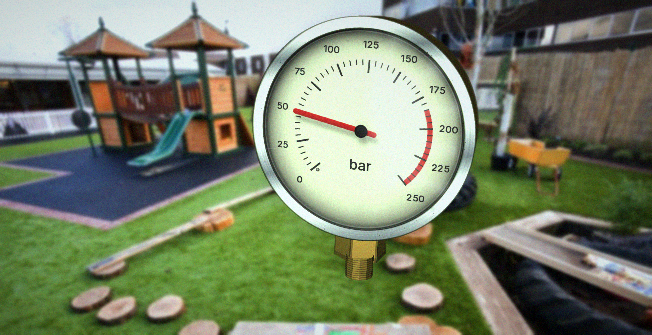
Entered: 50 bar
